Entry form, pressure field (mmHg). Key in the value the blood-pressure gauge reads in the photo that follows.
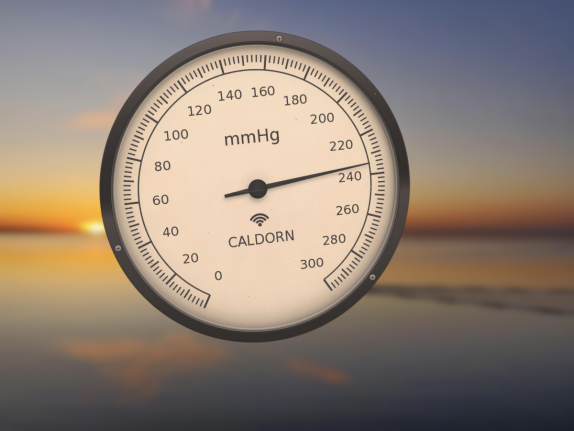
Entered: 234 mmHg
